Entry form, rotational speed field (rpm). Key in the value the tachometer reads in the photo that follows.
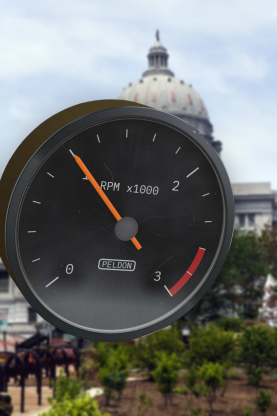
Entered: 1000 rpm
